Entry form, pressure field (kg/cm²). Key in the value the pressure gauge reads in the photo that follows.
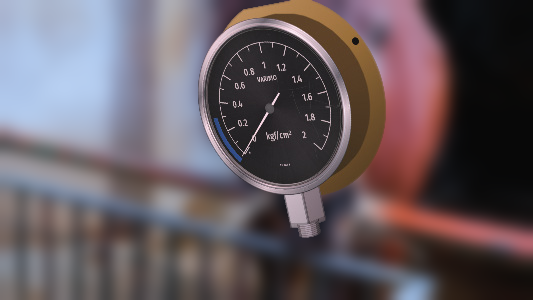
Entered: 0 kg/cm²
